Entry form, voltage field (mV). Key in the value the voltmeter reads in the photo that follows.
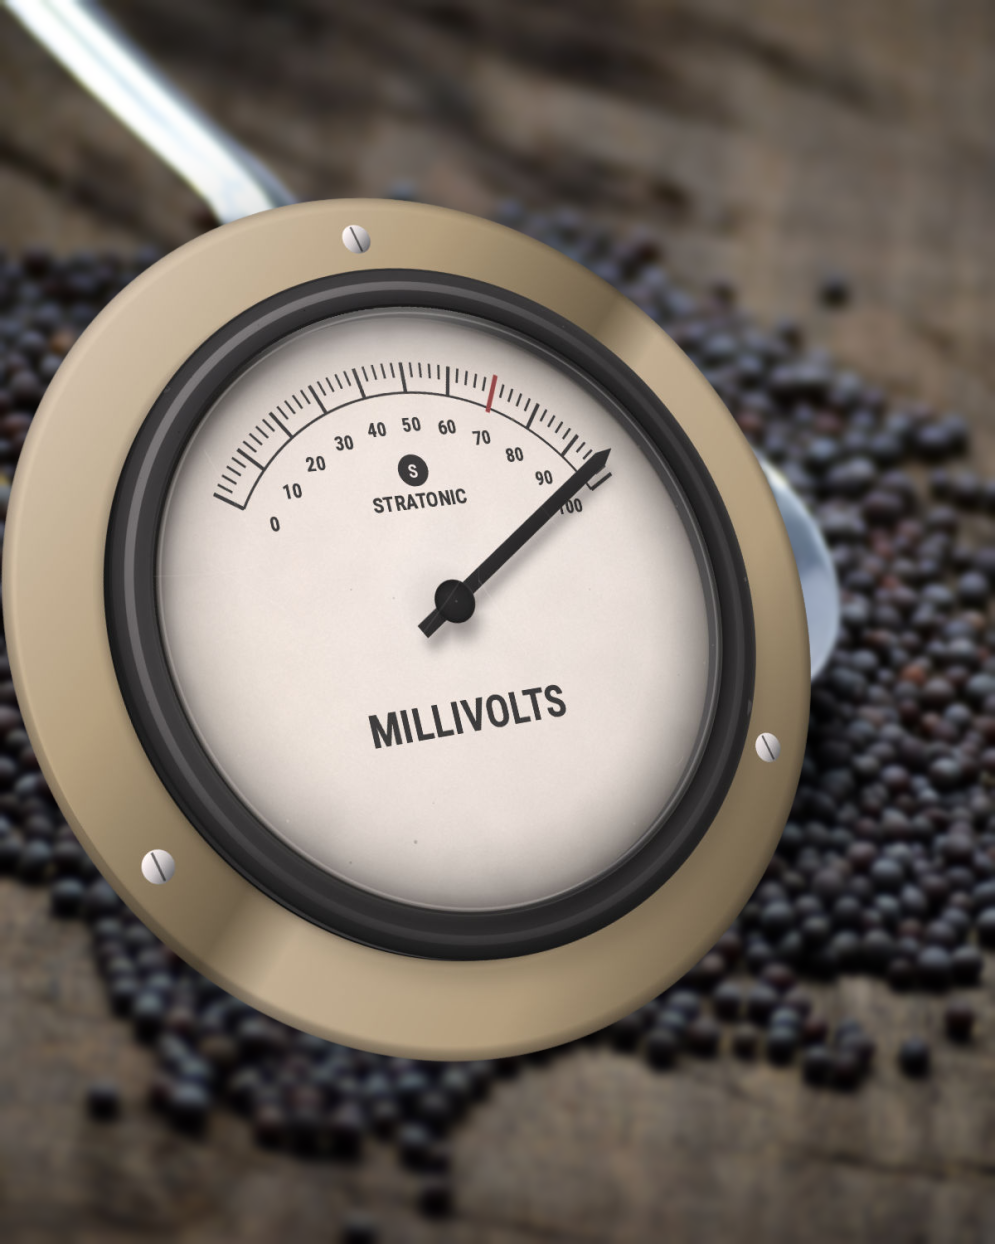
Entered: 96 mV
